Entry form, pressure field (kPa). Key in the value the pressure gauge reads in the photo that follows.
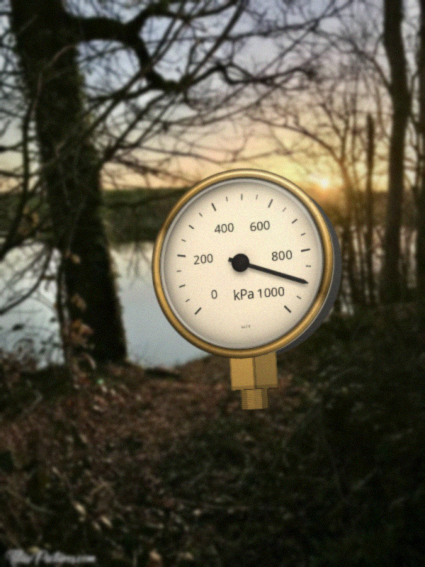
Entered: 900 kPa
